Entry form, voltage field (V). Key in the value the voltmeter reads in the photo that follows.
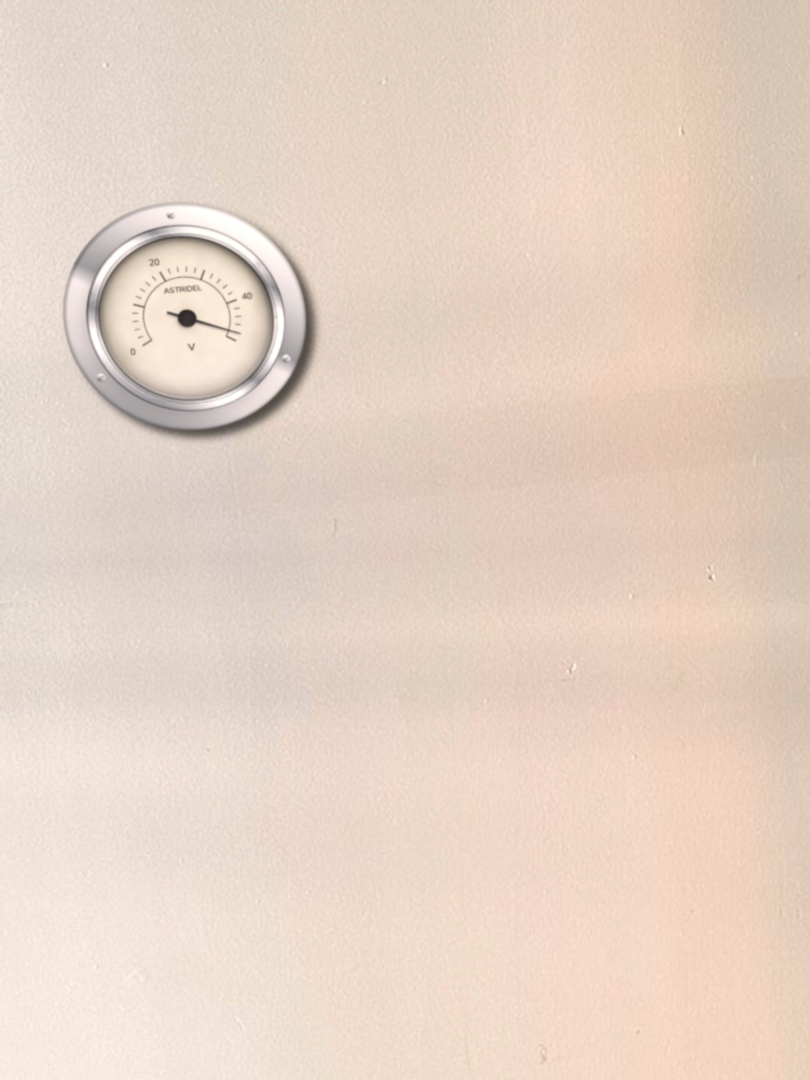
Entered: 48 V
